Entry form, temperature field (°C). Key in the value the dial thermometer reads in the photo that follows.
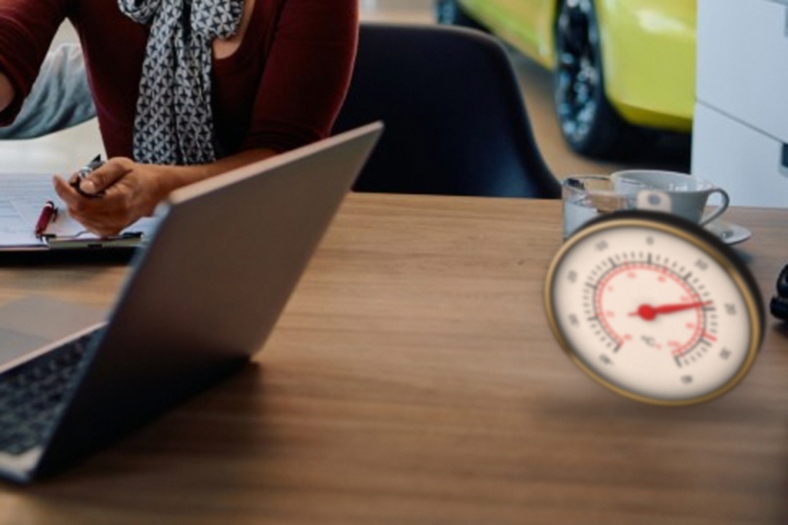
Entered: 18 °C
